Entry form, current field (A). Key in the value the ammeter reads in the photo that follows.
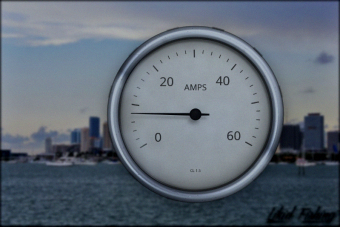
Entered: 8 A
